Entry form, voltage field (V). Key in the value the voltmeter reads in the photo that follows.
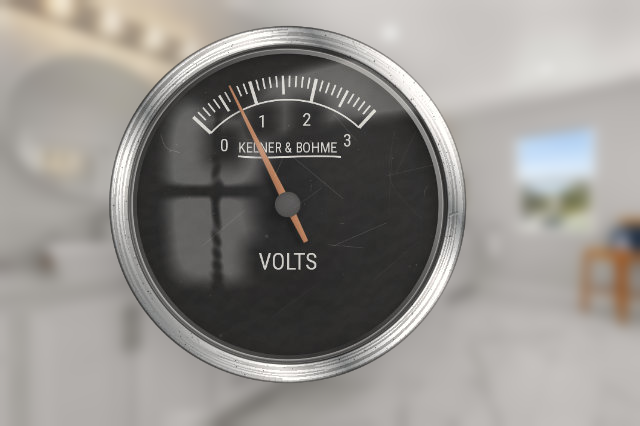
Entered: 0.7 V
